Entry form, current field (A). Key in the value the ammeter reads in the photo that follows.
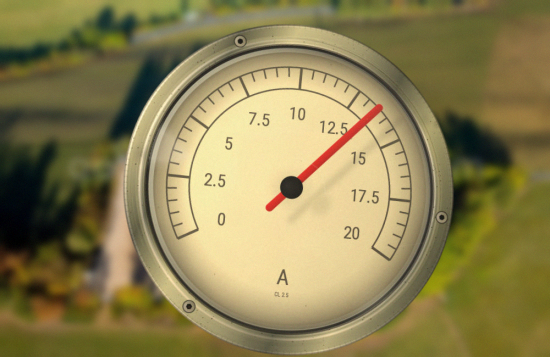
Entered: 13.5 A
